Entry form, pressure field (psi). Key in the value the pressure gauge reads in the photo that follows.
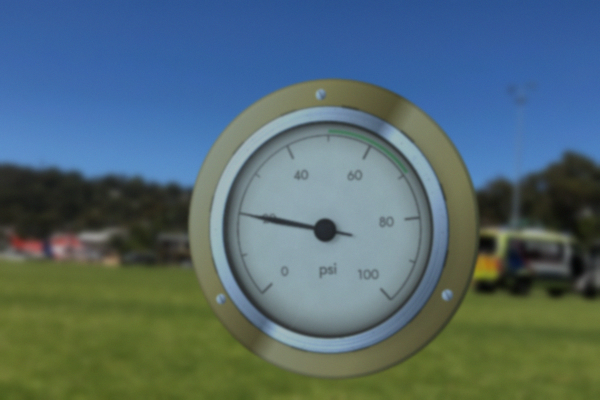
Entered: 20 psi
